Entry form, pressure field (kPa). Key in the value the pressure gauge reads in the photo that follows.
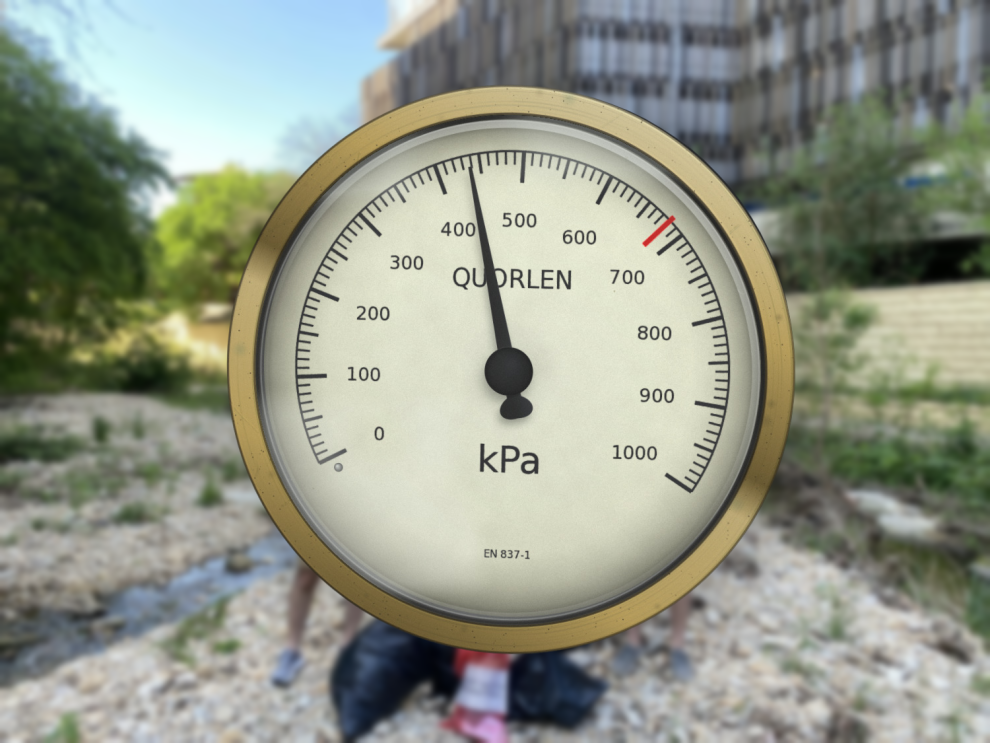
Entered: 440 kPa
